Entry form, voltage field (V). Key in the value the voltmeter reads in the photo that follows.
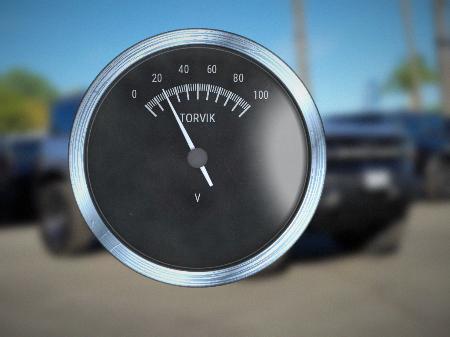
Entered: 20 V
